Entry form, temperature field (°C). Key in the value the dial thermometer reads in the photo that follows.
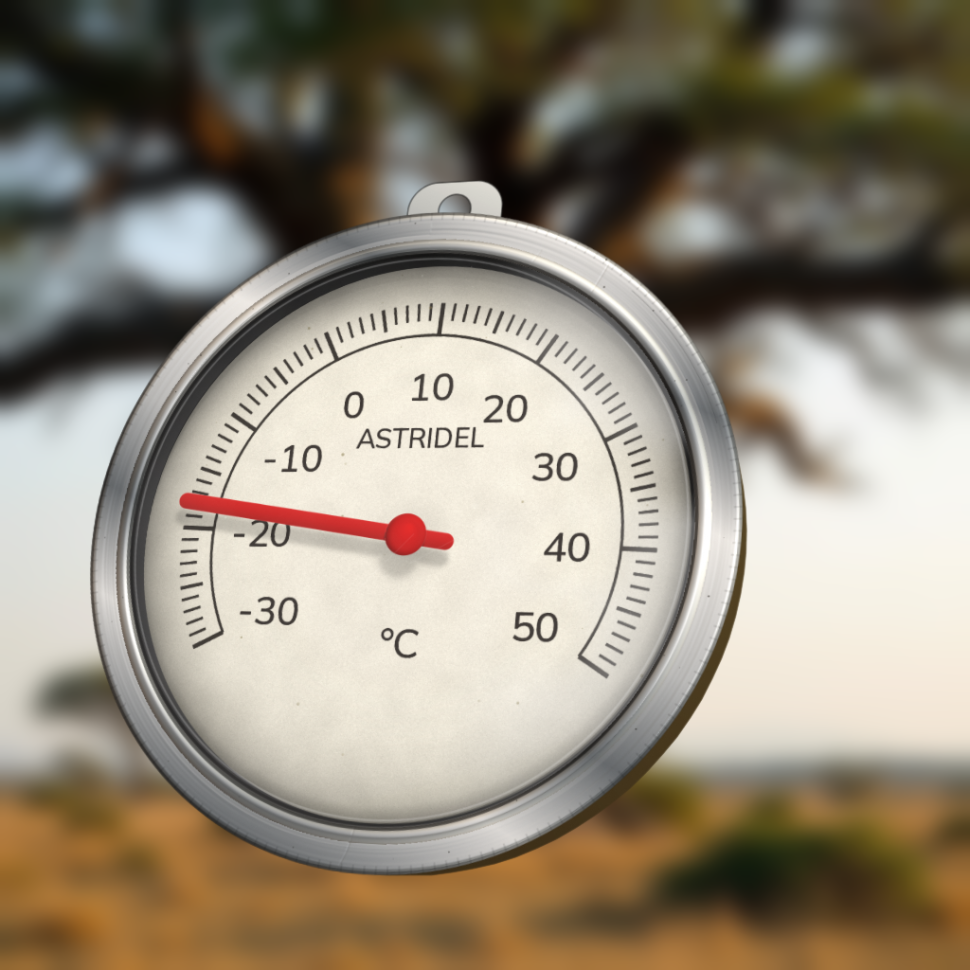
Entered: -18 °C
